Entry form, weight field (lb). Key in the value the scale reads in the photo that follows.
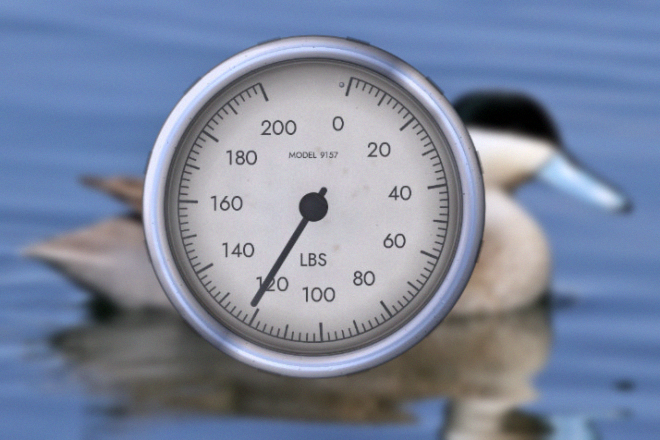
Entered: 122 lb
